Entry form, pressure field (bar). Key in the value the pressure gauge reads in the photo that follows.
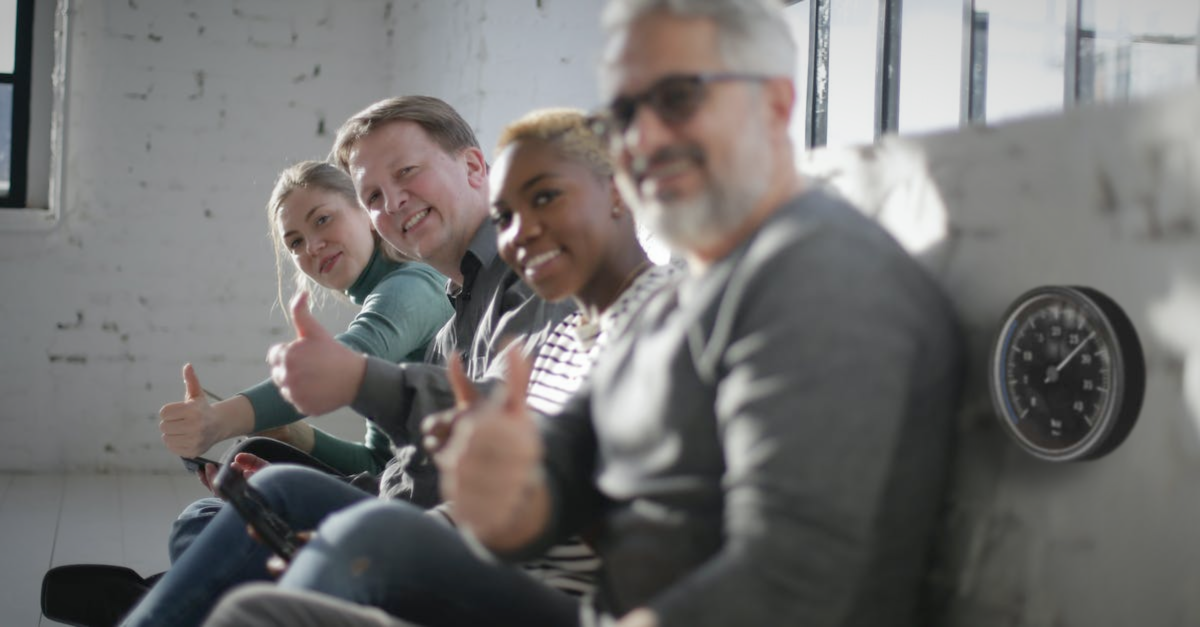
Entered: 27.5 bar
